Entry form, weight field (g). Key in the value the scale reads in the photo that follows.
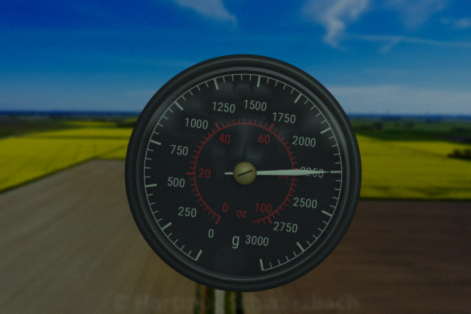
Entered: 2250 g
